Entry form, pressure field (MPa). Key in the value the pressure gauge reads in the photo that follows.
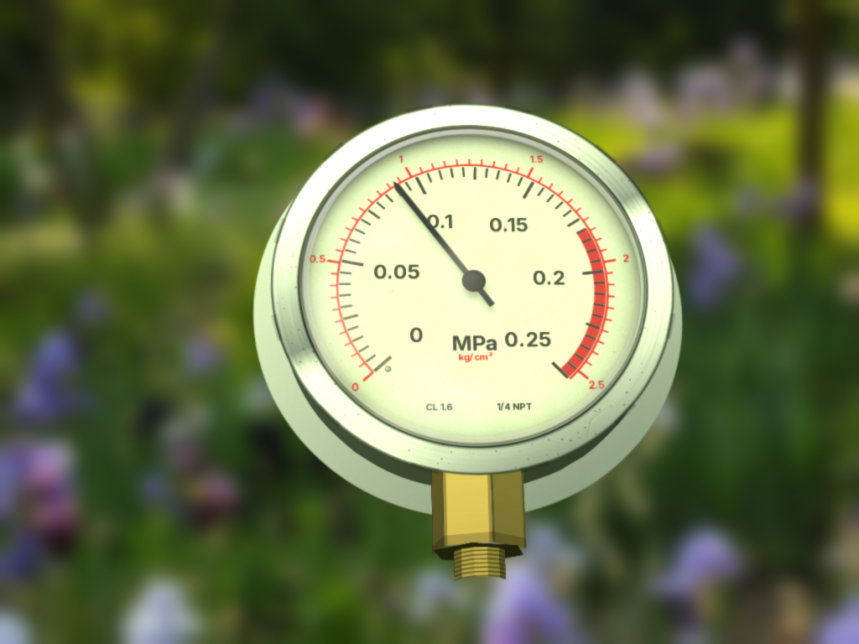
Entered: 0.09 MPa
